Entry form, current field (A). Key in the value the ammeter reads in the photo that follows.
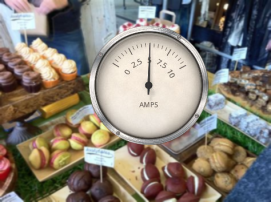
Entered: 5 A
